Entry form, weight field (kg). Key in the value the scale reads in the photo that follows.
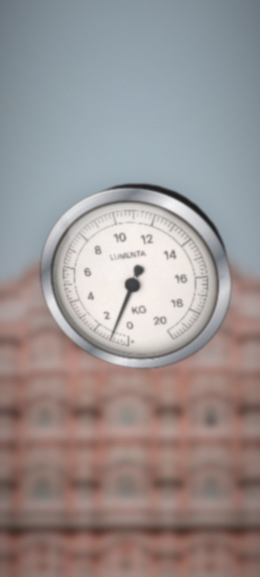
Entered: 1 kg
